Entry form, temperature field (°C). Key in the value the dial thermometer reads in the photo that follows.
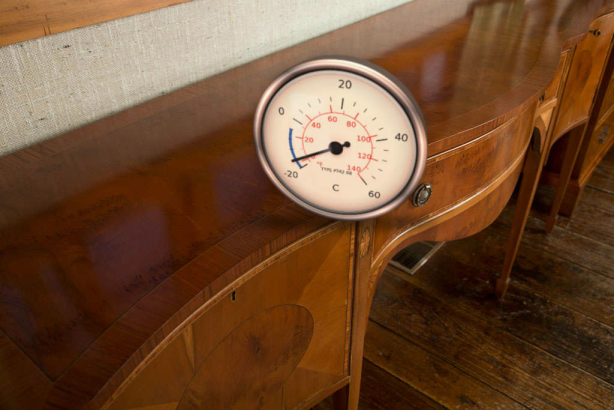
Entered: -16 °C
